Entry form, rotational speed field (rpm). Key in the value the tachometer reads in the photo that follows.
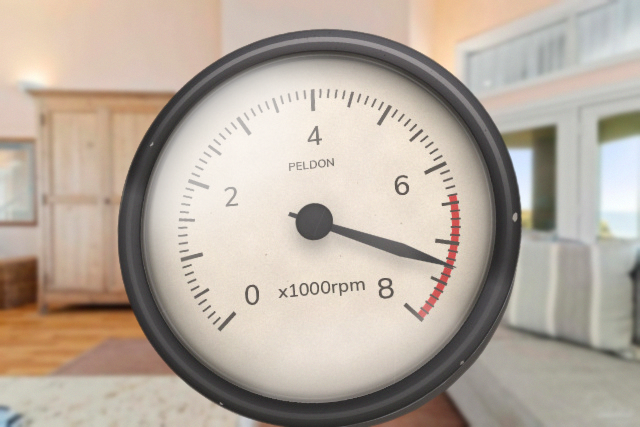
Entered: 7300 rpm
